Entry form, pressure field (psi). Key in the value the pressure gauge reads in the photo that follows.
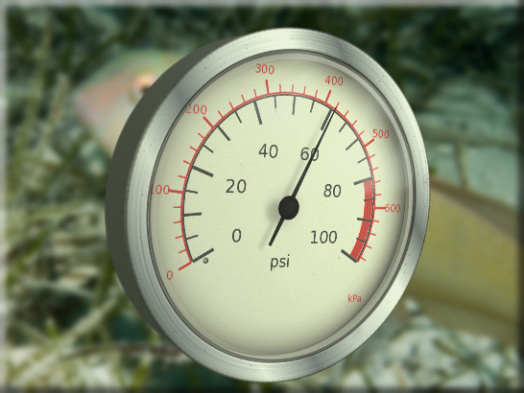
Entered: 60 psi
